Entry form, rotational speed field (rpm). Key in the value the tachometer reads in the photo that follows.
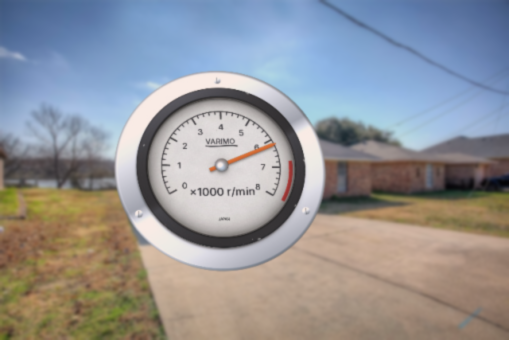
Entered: 6200 rpm
